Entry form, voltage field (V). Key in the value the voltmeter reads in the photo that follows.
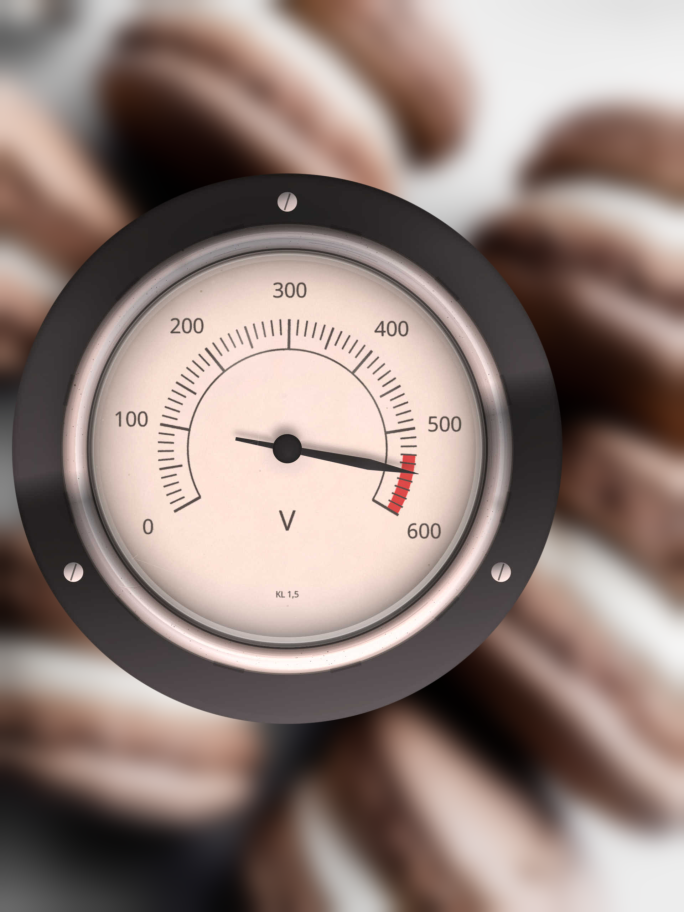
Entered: 550 V
